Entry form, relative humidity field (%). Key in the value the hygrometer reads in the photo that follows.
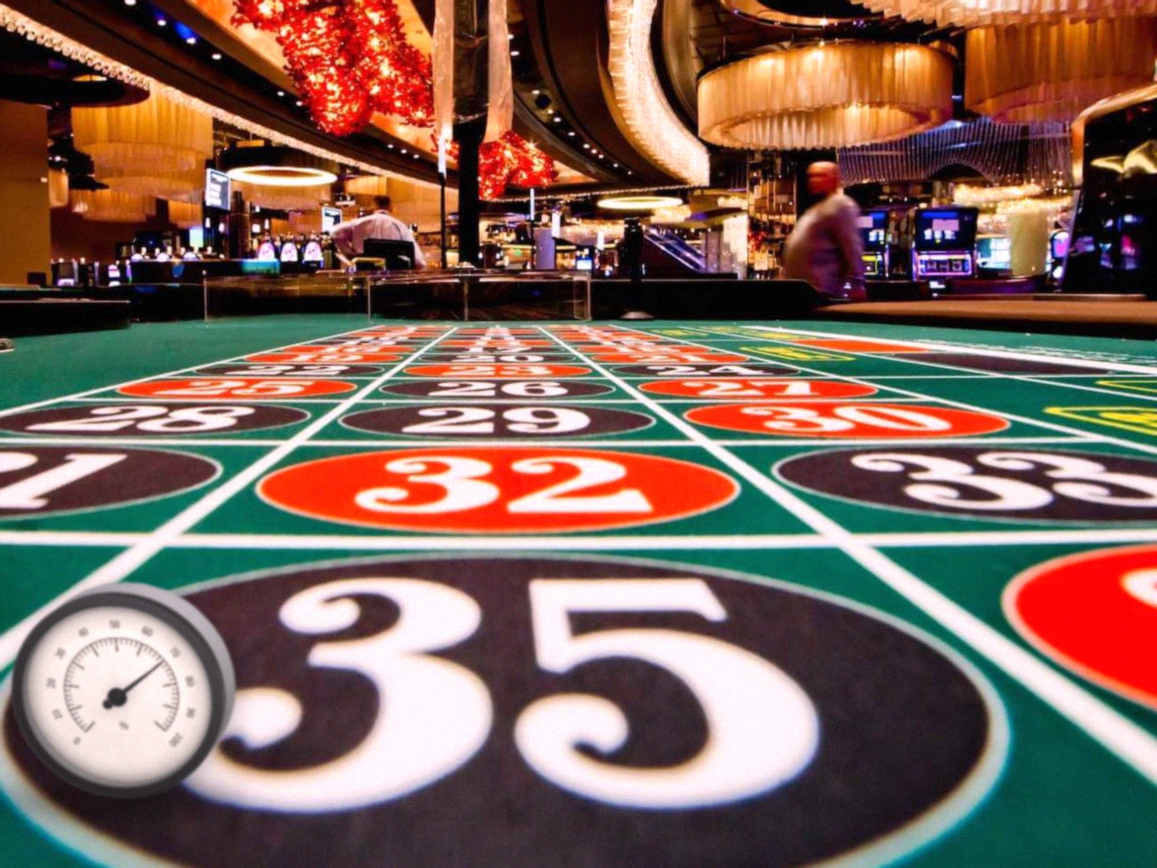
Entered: 70 %
